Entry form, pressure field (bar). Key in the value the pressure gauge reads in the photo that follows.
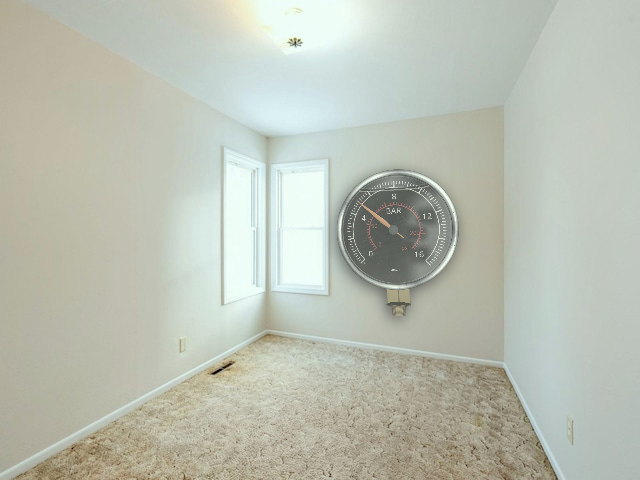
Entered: 5 bar
